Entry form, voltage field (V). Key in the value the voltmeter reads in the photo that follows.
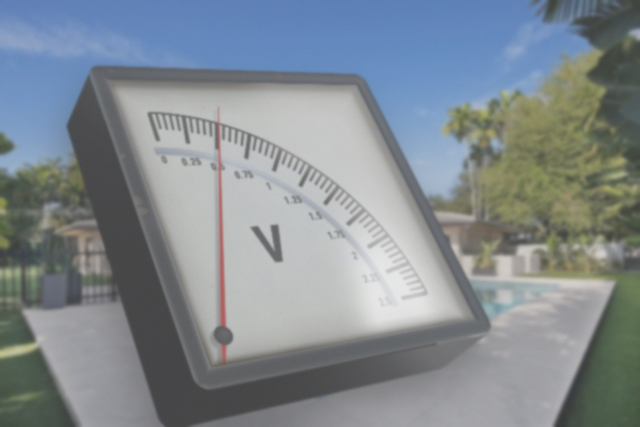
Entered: 0.5 V
